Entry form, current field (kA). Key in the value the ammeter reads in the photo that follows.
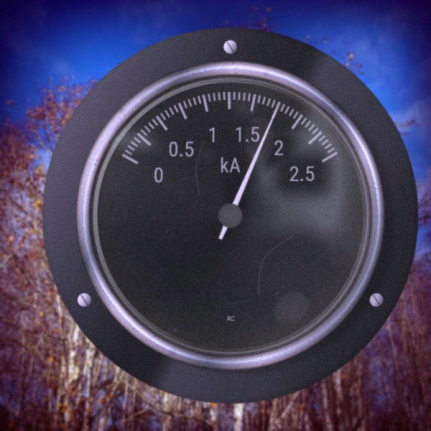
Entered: 1.75 kA
